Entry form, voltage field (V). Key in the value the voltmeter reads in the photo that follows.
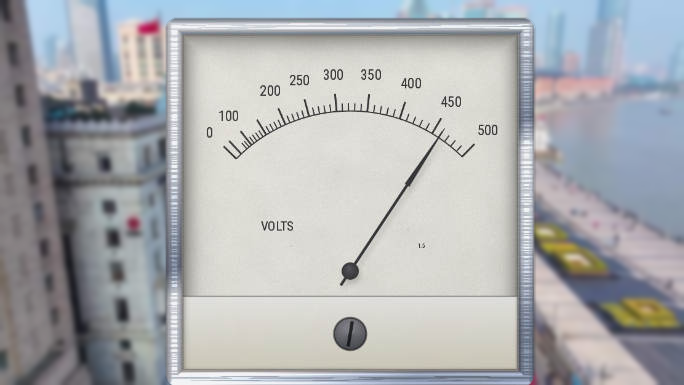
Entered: 460 V
